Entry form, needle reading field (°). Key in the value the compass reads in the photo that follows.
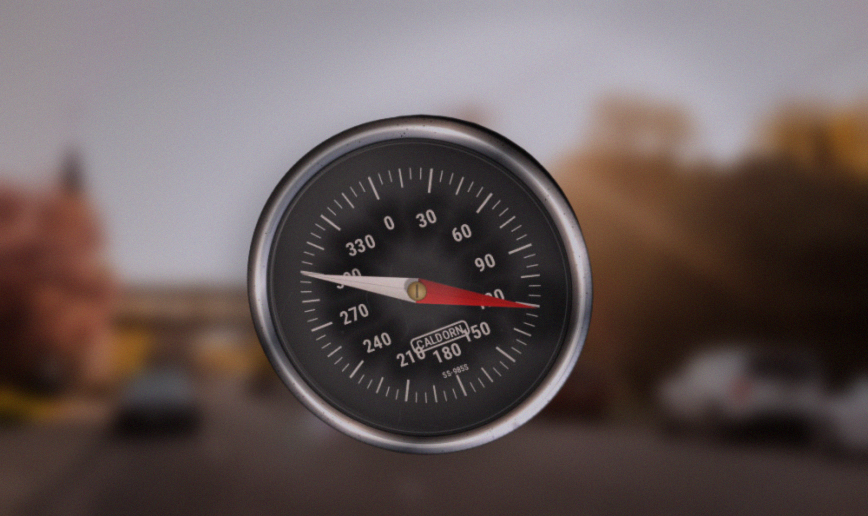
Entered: 120 °
